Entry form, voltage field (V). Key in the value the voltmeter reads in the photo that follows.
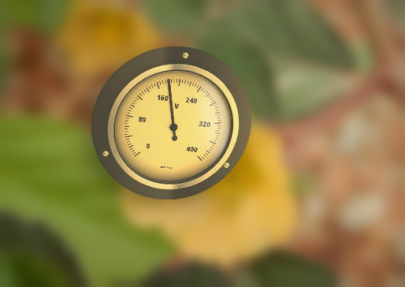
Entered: 180 V
